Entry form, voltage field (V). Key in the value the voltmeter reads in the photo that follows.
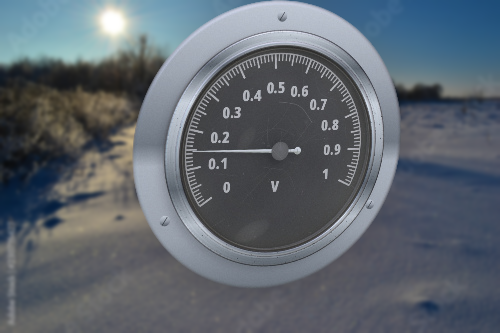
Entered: 0.15 V
